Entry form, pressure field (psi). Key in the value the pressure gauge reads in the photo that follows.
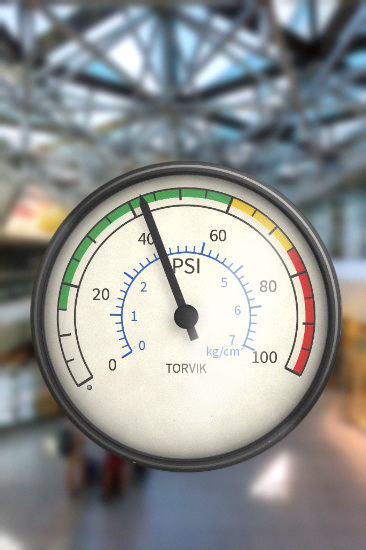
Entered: 42.5 psi
